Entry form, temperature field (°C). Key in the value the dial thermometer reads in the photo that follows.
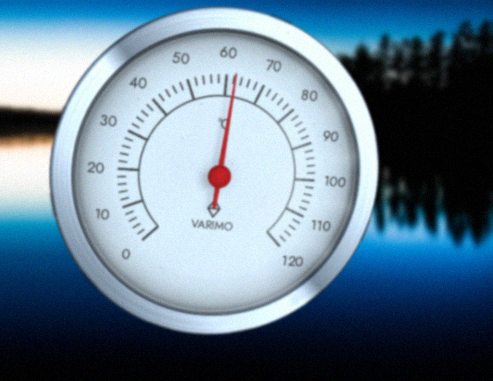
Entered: 62 °C
